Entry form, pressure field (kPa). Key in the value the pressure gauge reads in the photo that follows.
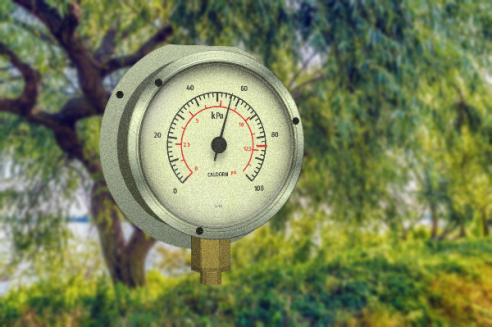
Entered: 56 kPa
